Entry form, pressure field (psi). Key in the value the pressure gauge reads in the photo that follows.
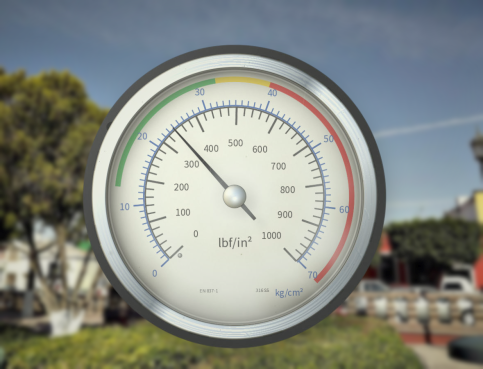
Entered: 340 psi
